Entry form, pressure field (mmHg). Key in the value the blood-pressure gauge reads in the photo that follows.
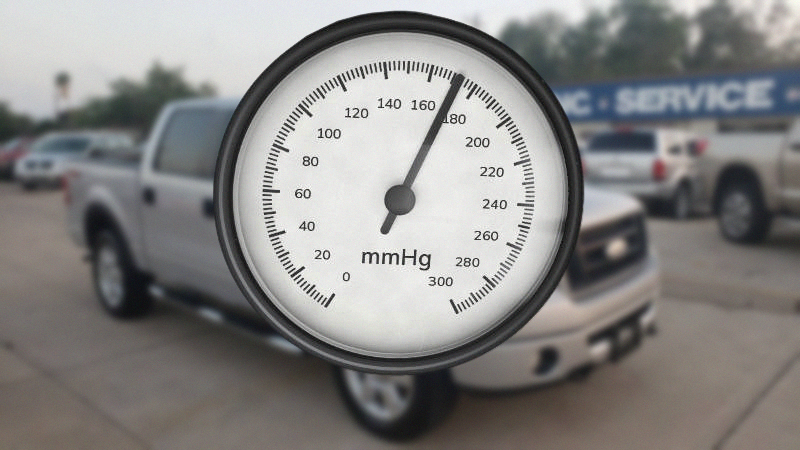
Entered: 172 mmHg
